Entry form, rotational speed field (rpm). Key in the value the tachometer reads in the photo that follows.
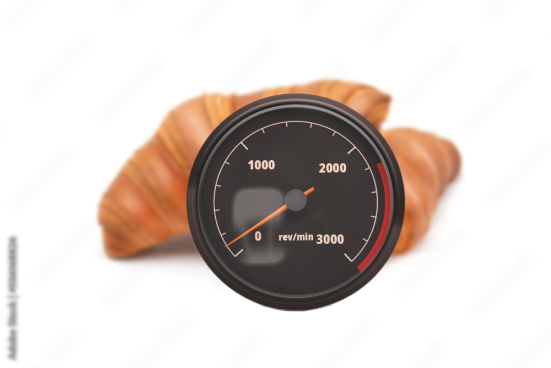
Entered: 100 rpm
